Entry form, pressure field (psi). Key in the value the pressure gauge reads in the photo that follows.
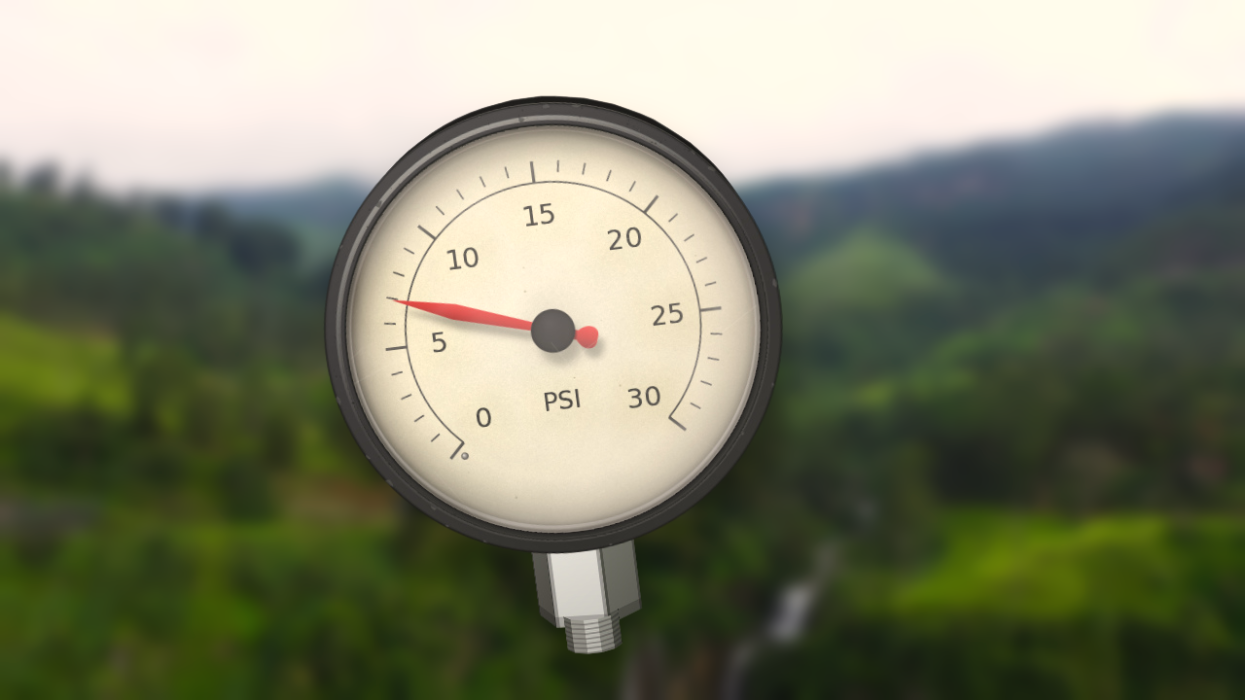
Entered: 7 psi
